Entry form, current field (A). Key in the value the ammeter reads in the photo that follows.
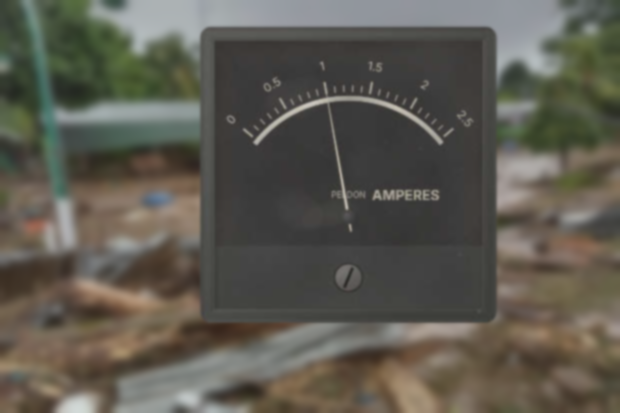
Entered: 1 A
